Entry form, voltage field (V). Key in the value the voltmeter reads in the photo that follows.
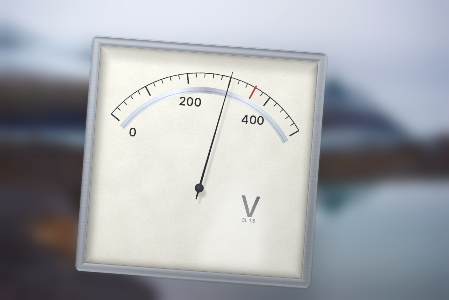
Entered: 300 V
